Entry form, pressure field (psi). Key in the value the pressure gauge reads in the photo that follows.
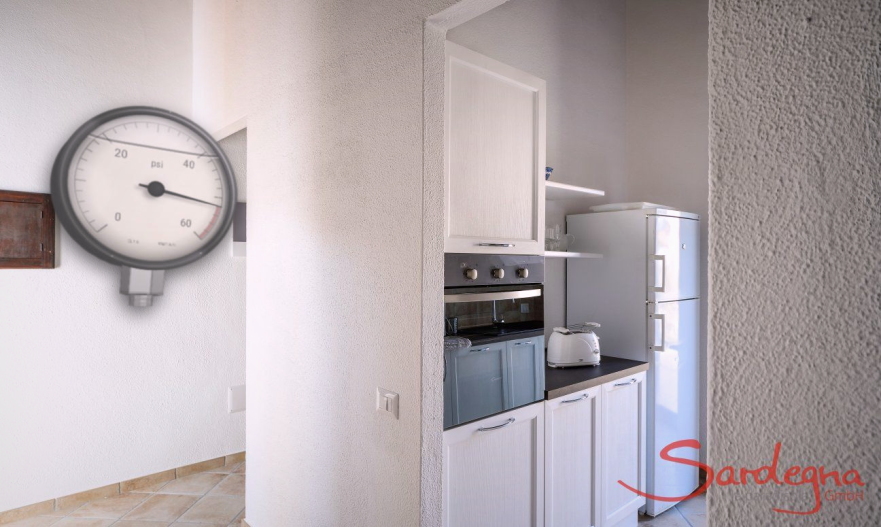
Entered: 52 psi
